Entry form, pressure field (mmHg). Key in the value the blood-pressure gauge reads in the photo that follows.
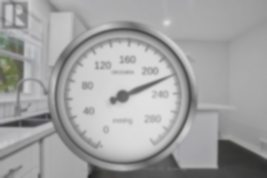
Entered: 220 mmHg
